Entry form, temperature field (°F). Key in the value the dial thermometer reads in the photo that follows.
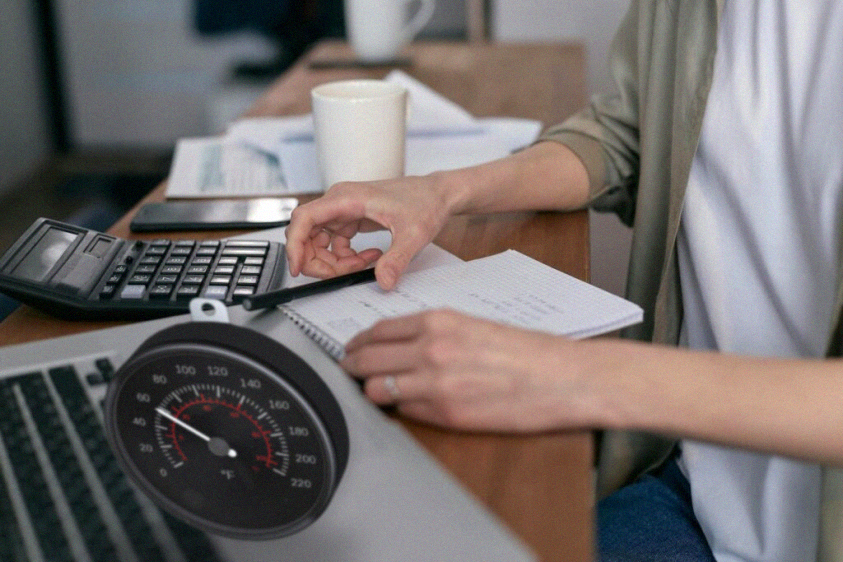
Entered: 60 °F
